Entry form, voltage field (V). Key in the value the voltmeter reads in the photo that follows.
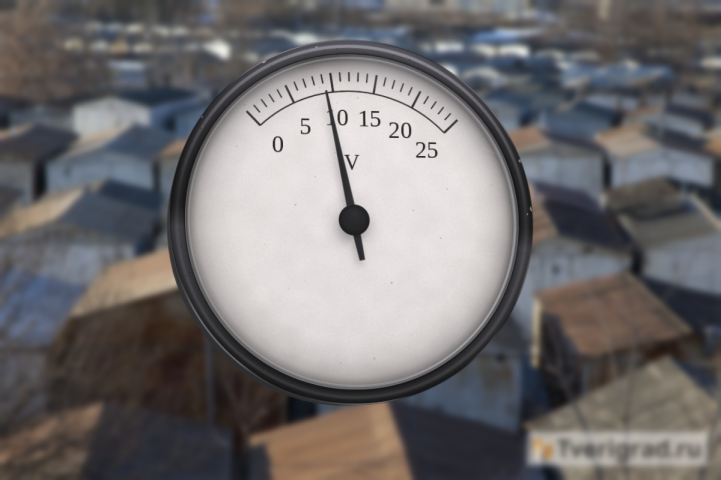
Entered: 9 V
